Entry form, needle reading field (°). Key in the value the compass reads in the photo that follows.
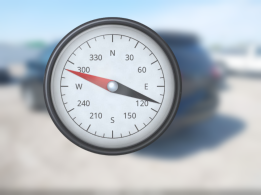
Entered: 290 °
